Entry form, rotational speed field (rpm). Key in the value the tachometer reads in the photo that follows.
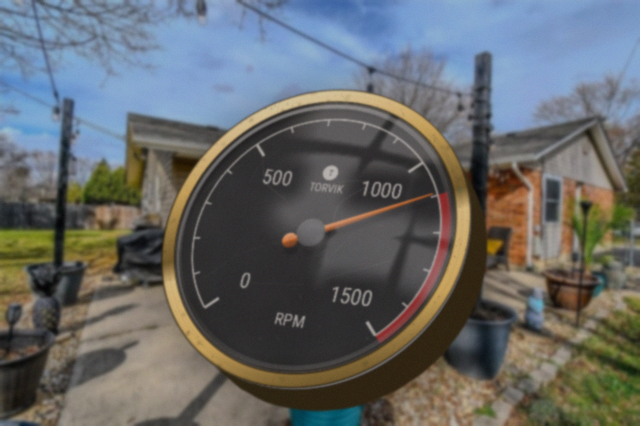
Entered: 1100 rpm
